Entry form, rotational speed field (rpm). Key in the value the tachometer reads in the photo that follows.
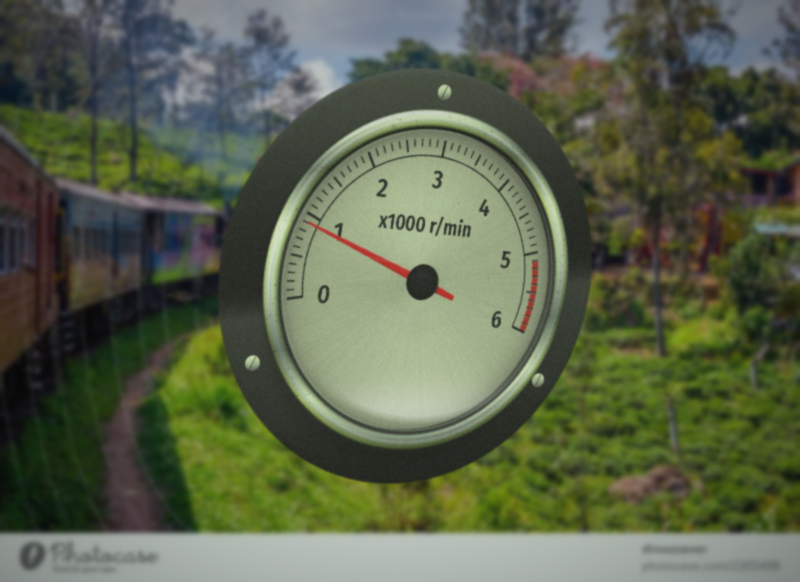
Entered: 900 rpm
